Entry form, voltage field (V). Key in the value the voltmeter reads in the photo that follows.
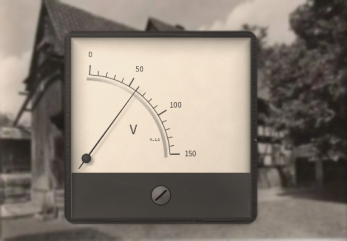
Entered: 60 V
